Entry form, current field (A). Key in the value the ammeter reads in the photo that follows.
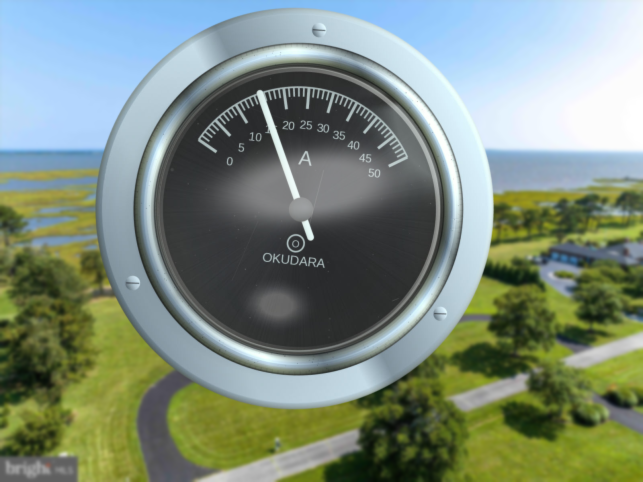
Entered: 15 A
